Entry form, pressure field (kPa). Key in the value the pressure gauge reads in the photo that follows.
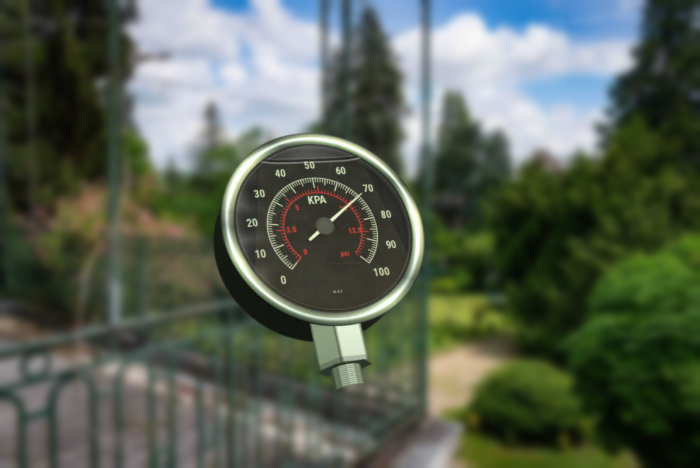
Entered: 70 kPa
